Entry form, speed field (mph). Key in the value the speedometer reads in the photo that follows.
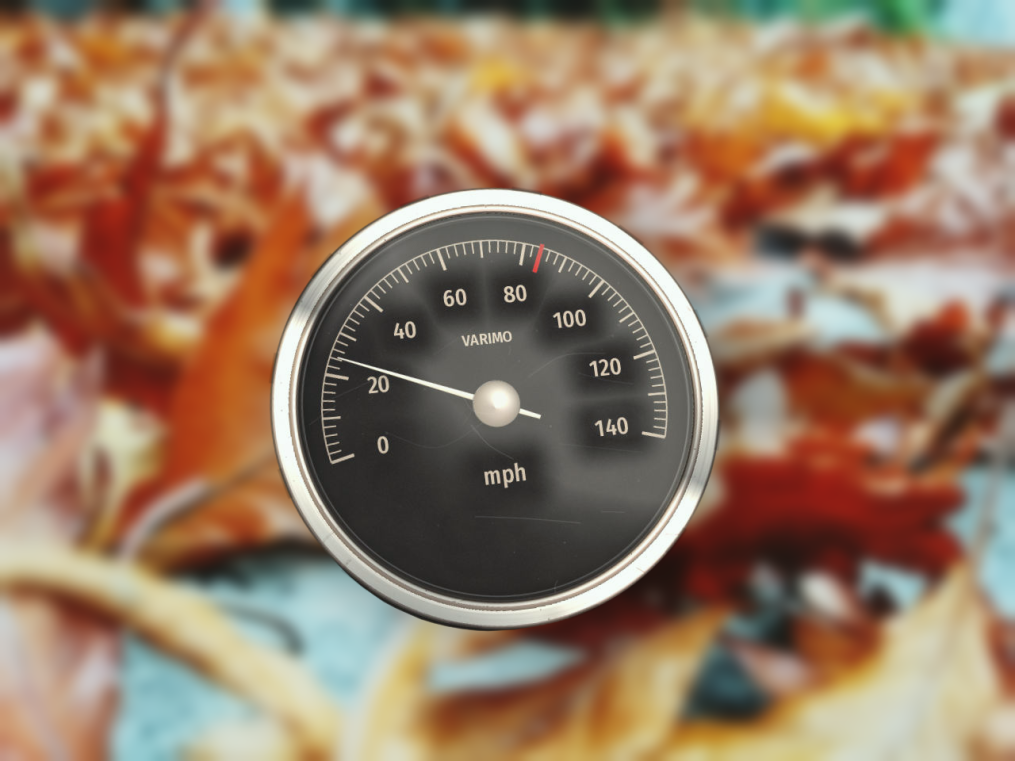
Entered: 24 mph
